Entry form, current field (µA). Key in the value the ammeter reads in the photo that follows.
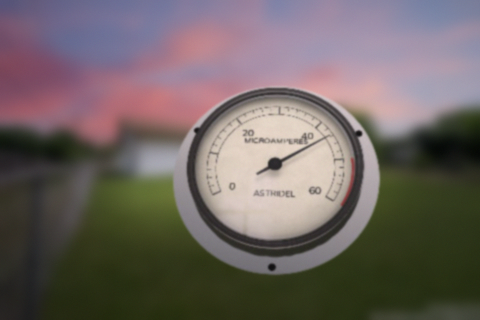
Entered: 44 µA
